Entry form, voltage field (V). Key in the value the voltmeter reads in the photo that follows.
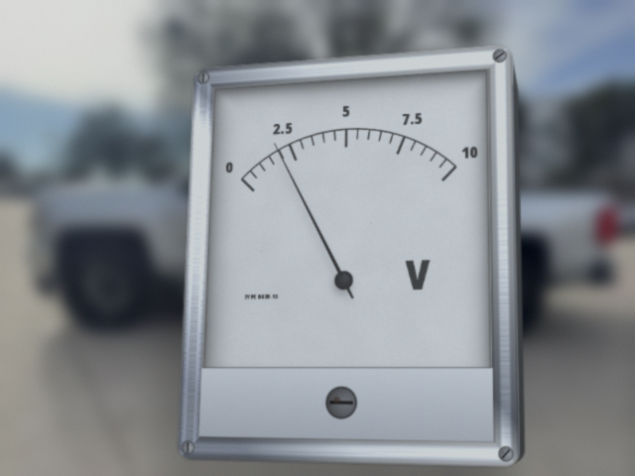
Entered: 2 V
